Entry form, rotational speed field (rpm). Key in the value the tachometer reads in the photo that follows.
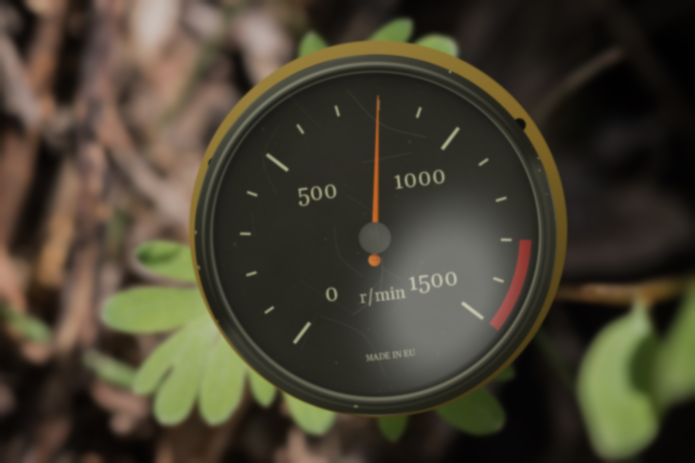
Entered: 800 rpm
